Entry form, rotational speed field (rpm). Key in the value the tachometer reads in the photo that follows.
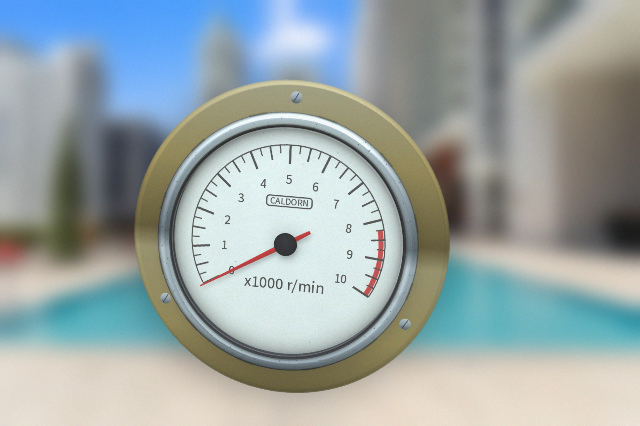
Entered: 0 rpm
